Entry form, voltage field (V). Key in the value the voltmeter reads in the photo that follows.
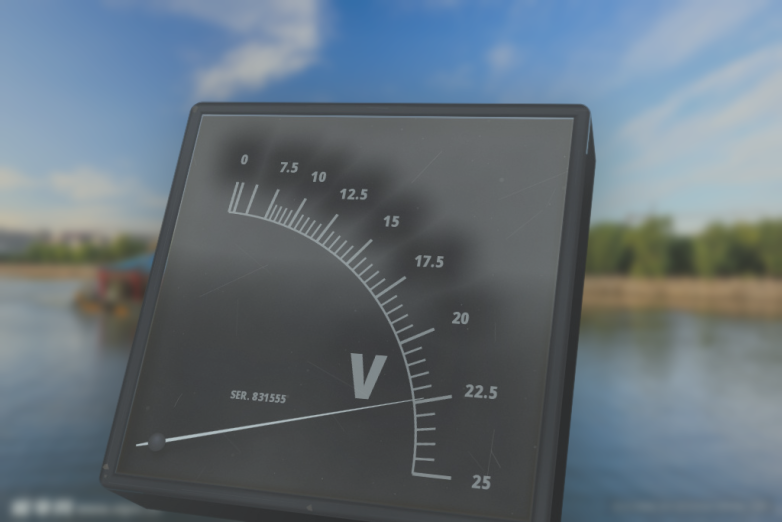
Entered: 22.5 V
